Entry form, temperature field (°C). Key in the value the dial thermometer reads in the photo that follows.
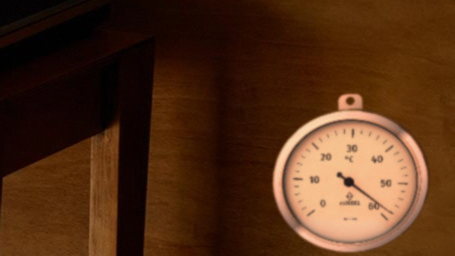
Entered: 58 °C
